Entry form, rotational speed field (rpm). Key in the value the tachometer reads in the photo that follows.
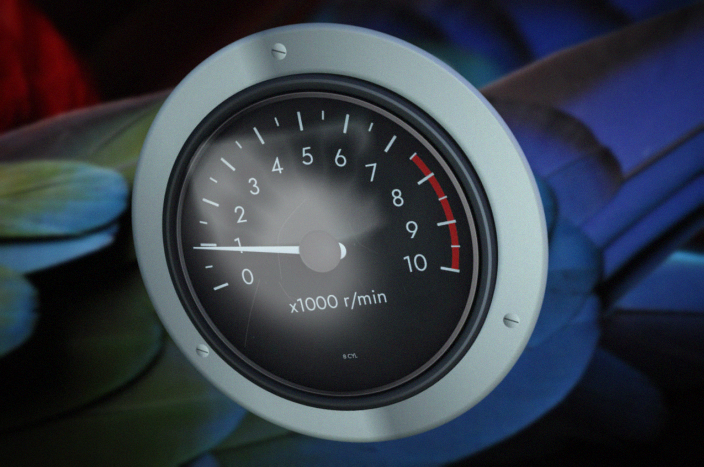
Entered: 1000 rpm
